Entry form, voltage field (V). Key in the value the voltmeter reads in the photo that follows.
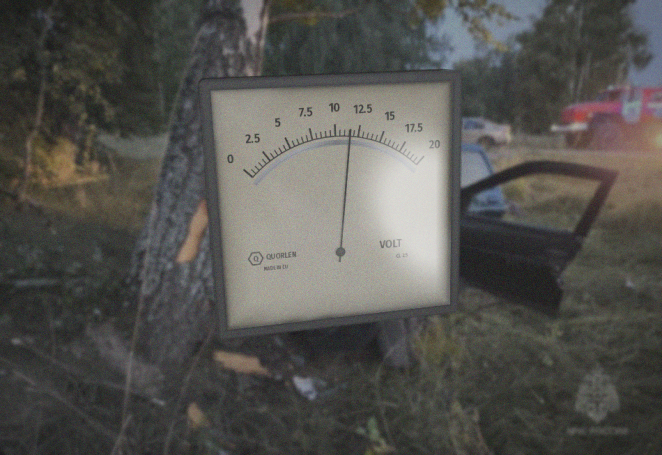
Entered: 11.5 V
